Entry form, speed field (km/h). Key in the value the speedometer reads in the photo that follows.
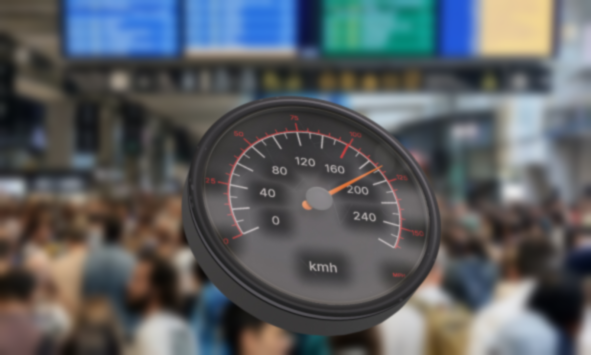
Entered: 190 km/h
